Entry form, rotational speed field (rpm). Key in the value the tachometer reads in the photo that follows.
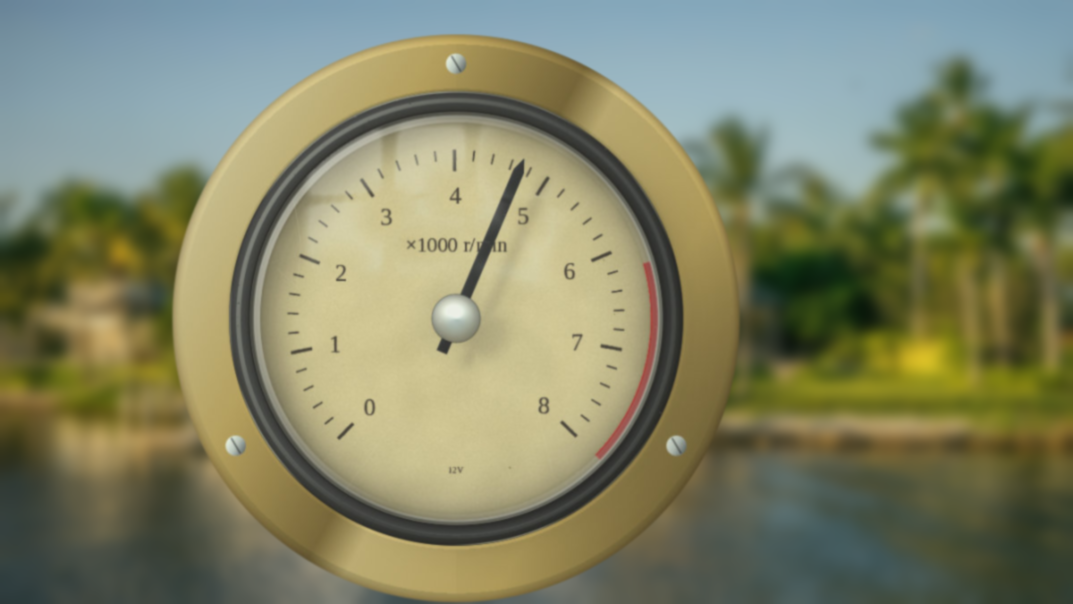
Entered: 4700 rpm
